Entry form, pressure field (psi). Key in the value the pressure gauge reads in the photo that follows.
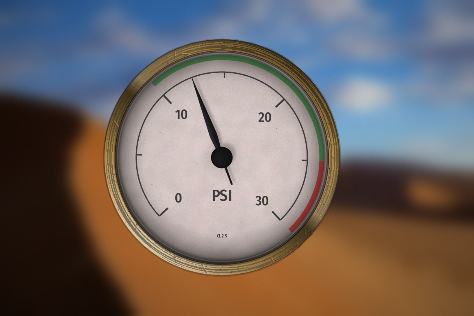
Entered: 12.5 psi
